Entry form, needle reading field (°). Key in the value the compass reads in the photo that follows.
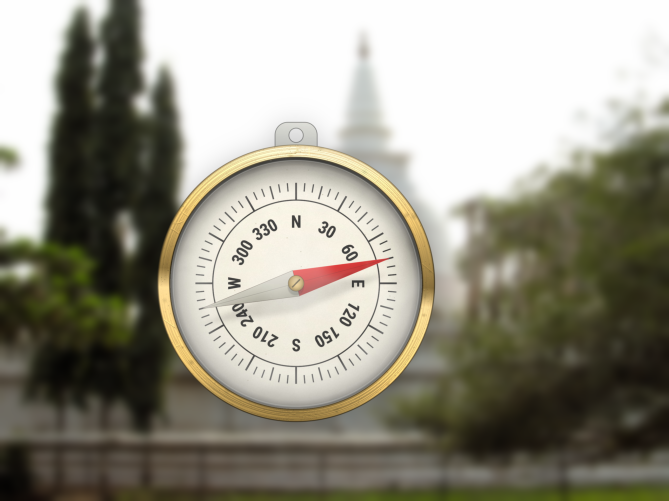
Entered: 75 °
